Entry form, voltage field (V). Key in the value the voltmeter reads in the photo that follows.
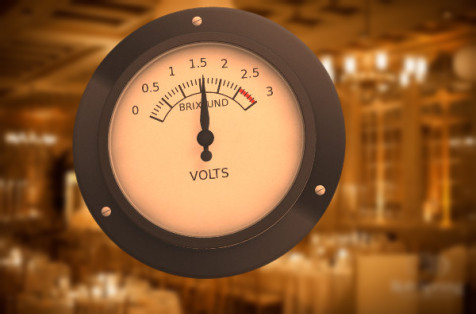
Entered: 1.6 V
